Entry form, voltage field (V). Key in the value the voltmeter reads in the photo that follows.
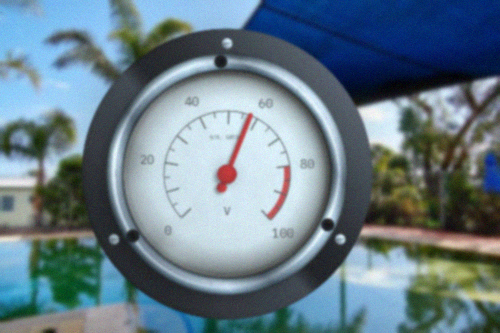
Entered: 57.5 V
